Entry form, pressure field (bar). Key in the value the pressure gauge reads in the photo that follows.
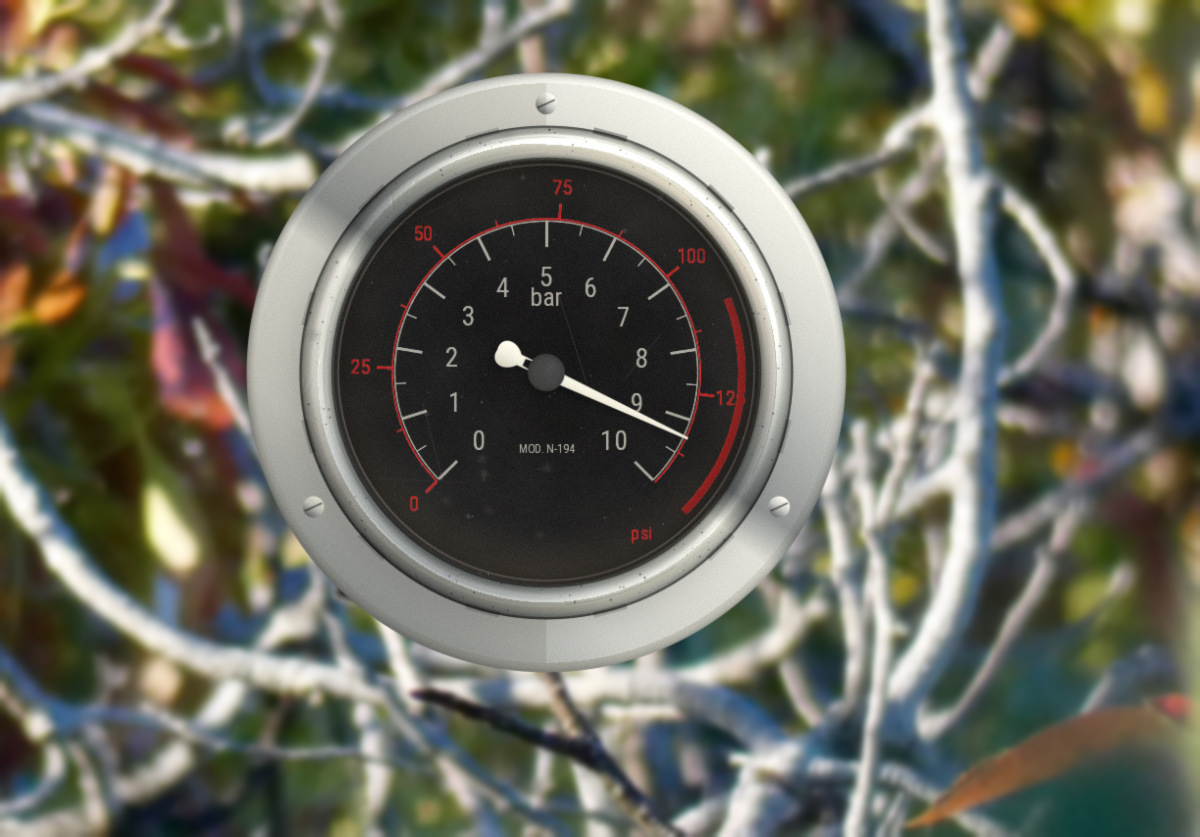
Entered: 9.25 bar
